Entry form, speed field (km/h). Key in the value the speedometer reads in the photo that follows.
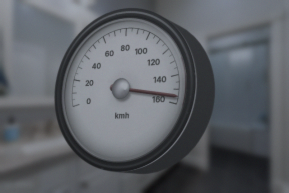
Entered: 155 km/h
